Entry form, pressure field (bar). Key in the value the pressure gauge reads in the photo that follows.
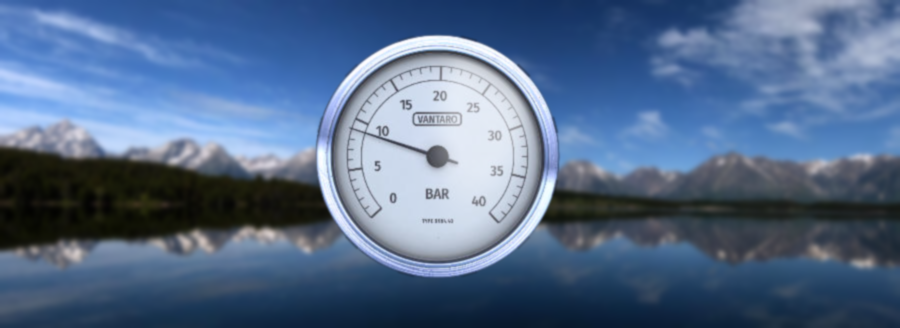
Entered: 9 bar
